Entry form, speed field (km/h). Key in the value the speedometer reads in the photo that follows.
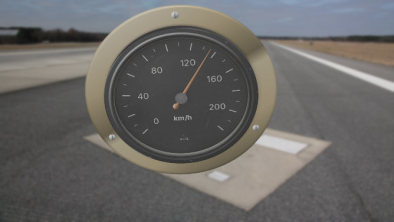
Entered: 135 km/h
